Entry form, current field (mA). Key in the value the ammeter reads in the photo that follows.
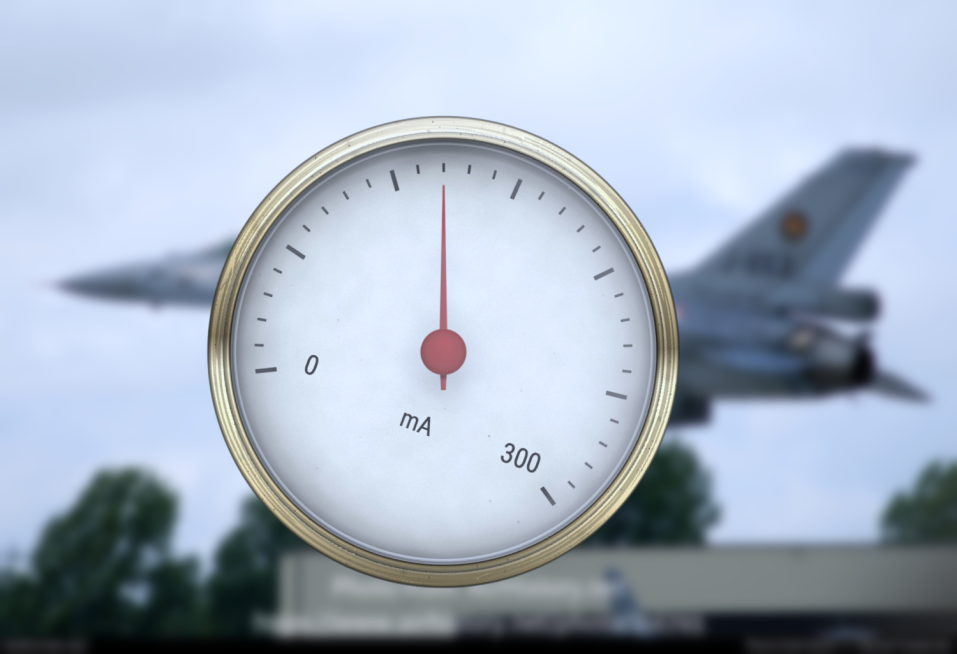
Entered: 120 mA
